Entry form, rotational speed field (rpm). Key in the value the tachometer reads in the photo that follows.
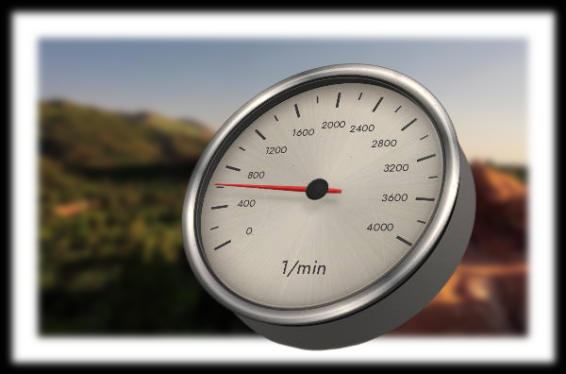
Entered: 600 rpm
